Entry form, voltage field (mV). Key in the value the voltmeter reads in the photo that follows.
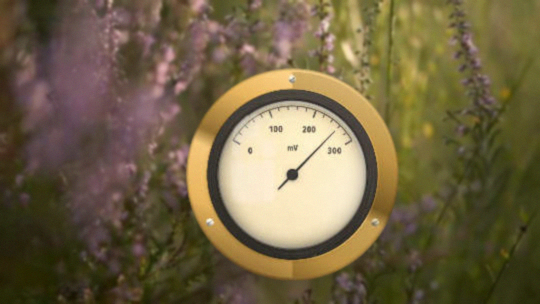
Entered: 260 mV
